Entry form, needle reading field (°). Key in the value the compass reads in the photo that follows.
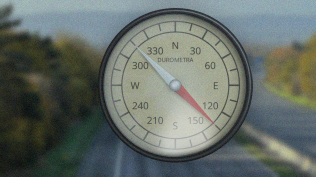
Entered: 135 °
